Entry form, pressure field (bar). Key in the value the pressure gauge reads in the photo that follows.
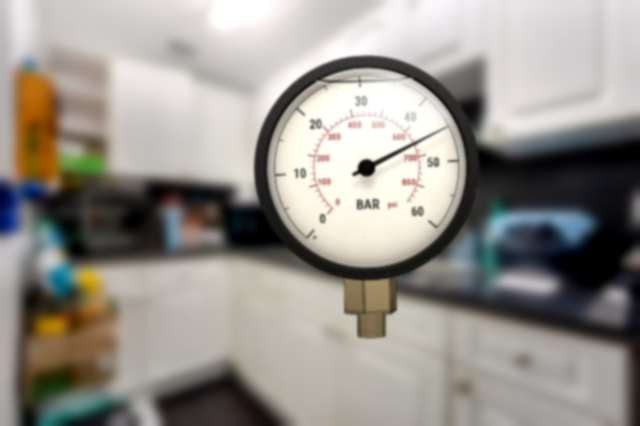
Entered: 45 bar
